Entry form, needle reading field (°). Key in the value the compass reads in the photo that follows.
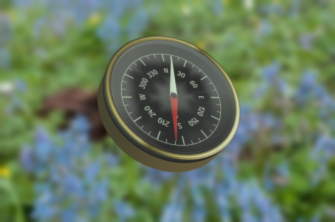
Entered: 190 °
